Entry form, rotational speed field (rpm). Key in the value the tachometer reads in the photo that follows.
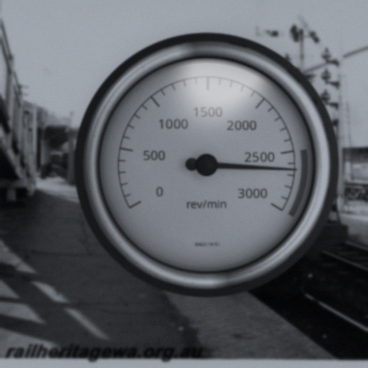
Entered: 2650 rpm
